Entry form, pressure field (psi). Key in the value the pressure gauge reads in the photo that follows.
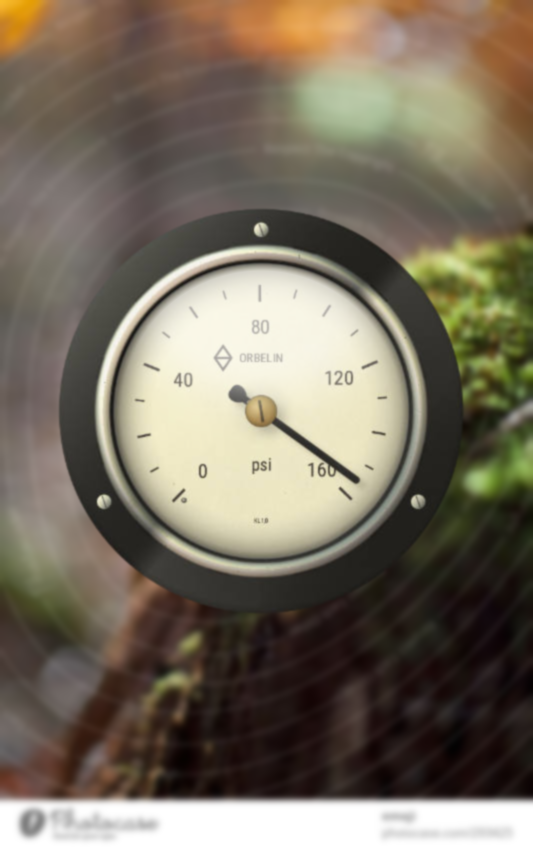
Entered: 155 psi
